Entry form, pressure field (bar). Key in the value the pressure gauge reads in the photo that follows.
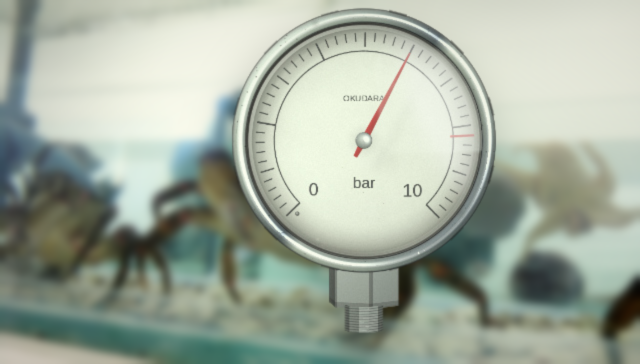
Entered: 6 bar
